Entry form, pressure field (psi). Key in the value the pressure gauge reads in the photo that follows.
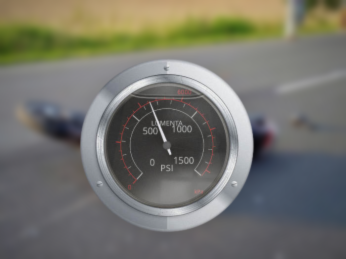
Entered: 650 psi
